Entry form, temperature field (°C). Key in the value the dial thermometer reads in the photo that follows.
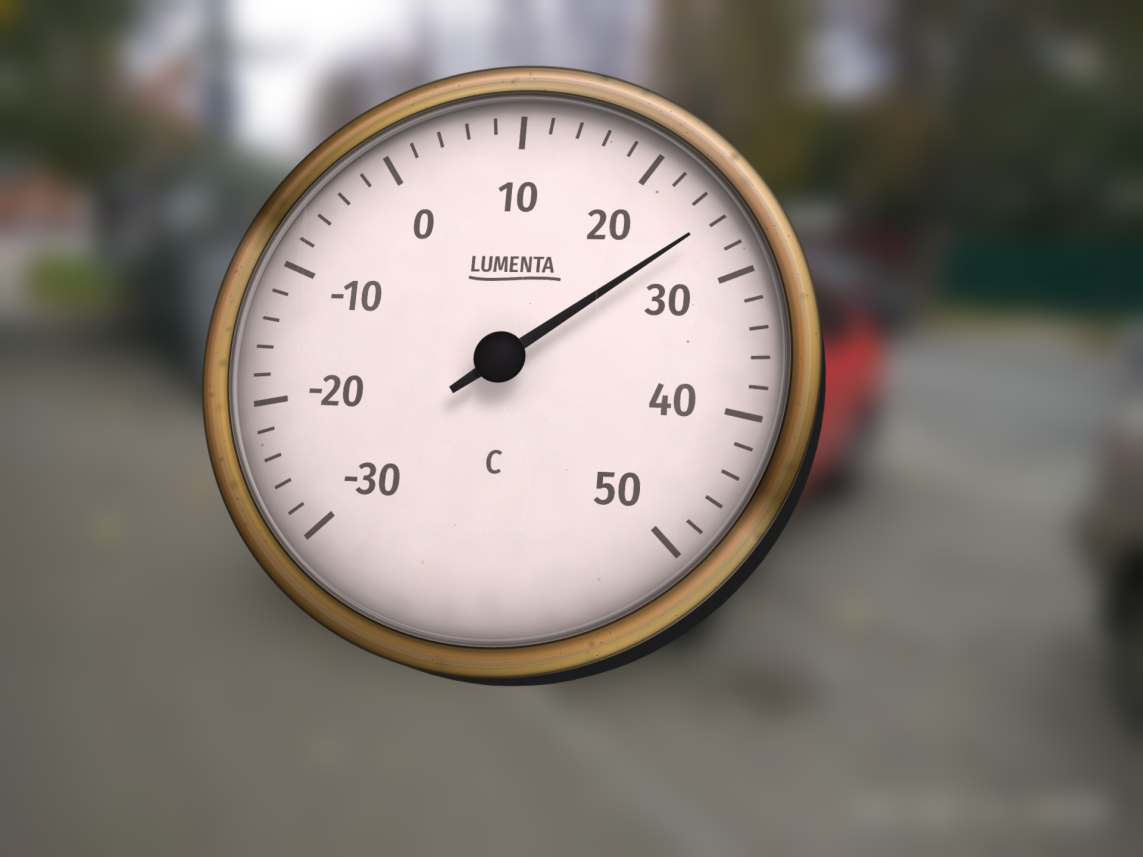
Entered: 26 °C
